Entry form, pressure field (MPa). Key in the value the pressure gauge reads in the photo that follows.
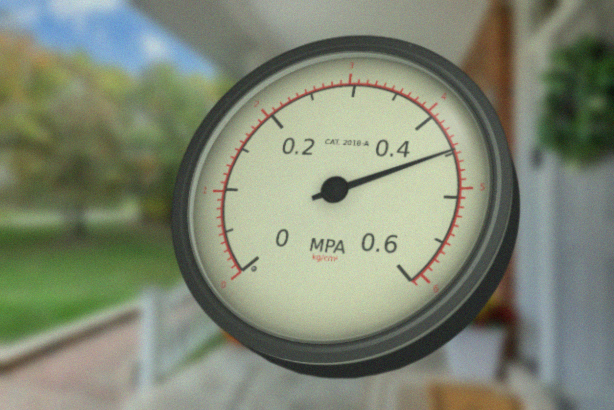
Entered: 0.45 MPa
